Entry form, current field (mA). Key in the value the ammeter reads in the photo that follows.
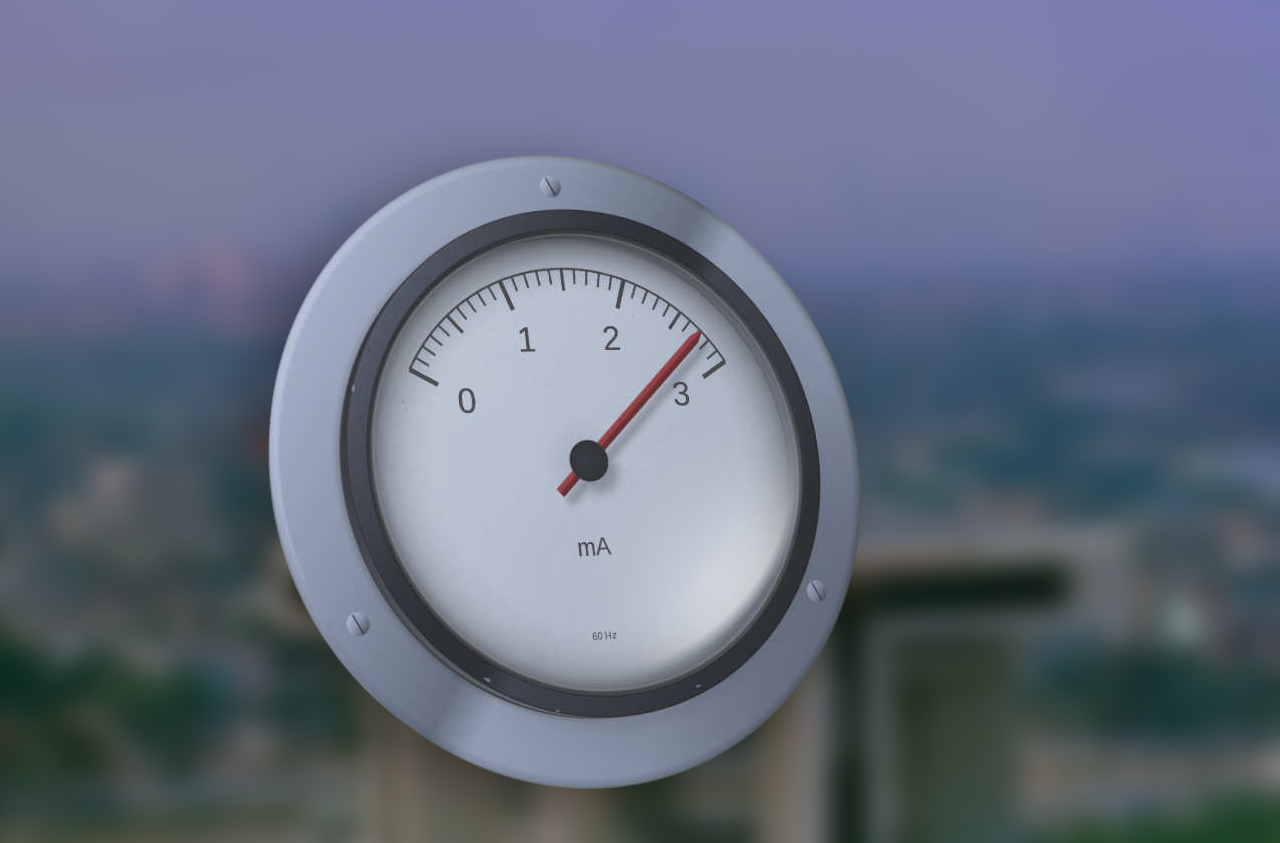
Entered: 2.7 mA
